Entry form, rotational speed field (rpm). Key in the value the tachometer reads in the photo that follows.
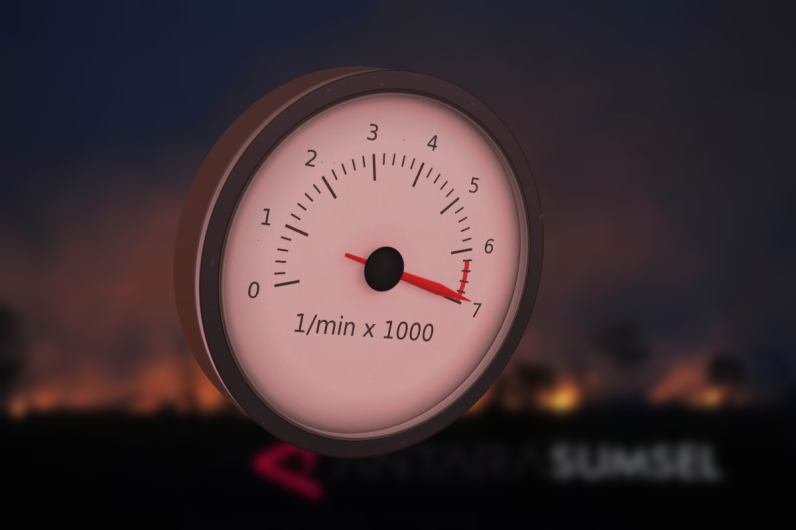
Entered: 6900 rpm
